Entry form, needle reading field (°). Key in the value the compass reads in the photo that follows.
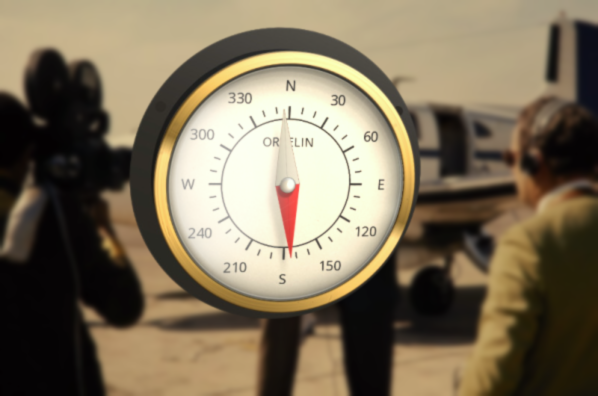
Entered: 175 °
